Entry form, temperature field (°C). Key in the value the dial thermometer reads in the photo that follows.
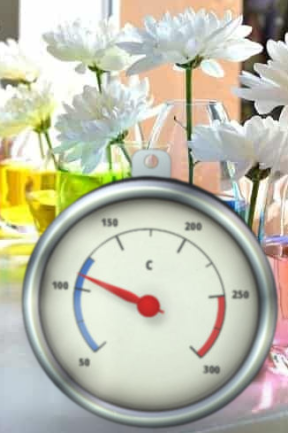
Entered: 112.5 °C
